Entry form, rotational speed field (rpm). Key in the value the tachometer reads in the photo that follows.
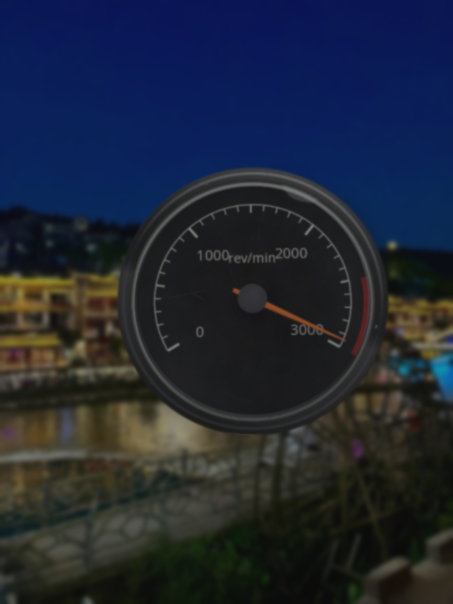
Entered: 2950 rpm
